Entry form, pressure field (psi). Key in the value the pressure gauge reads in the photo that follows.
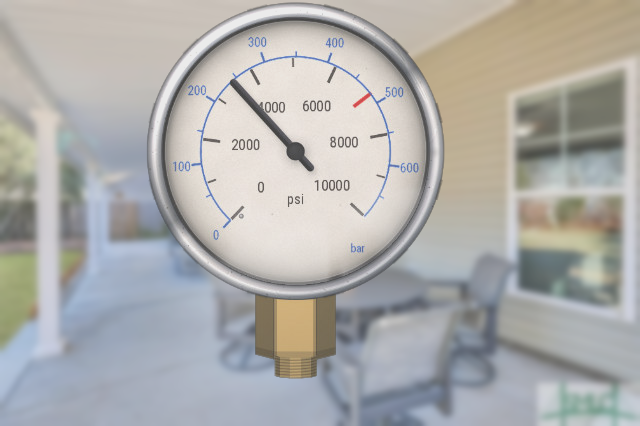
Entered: 3500 psi
